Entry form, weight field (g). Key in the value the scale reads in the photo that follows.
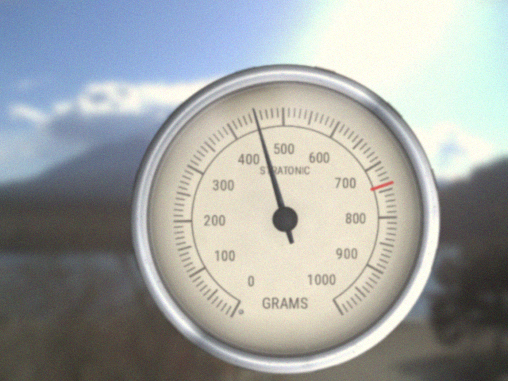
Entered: 450 g
